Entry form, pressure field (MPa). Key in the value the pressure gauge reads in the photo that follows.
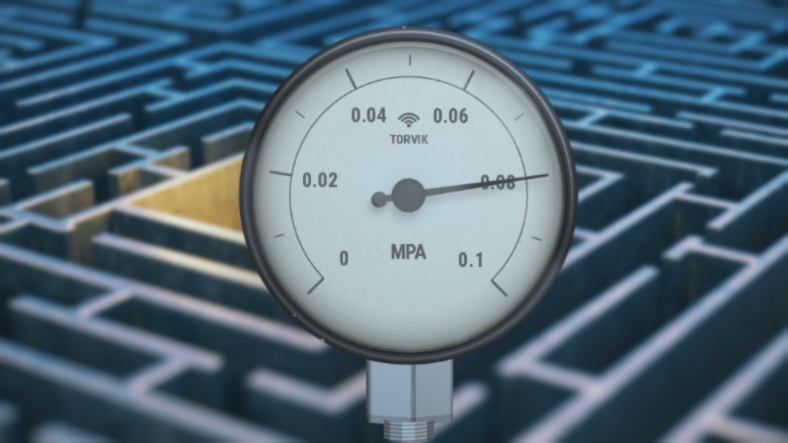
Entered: 0.08 MPa
